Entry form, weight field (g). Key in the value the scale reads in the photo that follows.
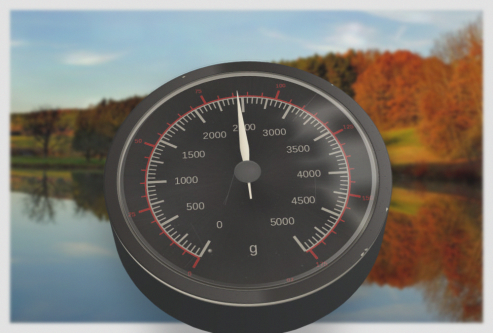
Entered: 2450 g
